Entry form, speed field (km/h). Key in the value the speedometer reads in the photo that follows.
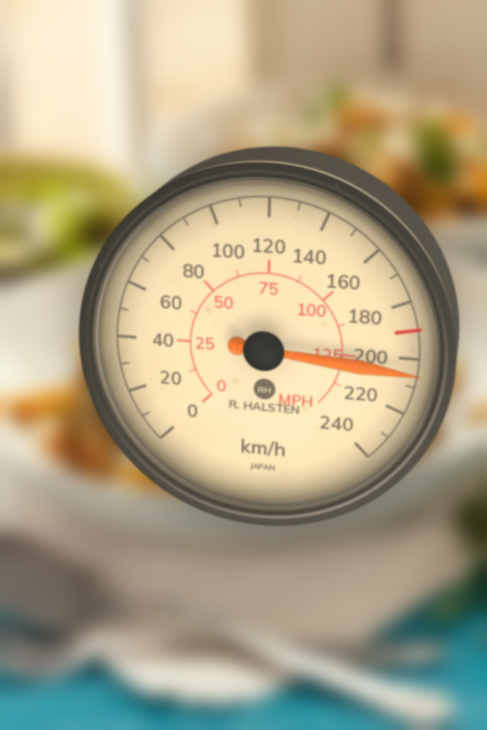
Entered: 205 km/h
